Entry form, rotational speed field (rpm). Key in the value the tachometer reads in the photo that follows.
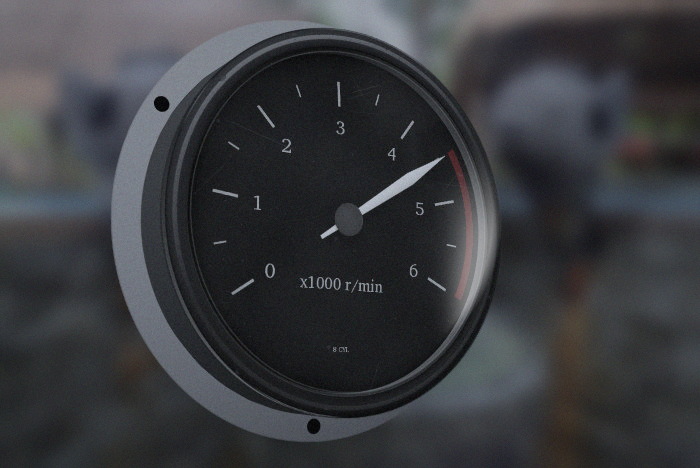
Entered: 4500 rpm
